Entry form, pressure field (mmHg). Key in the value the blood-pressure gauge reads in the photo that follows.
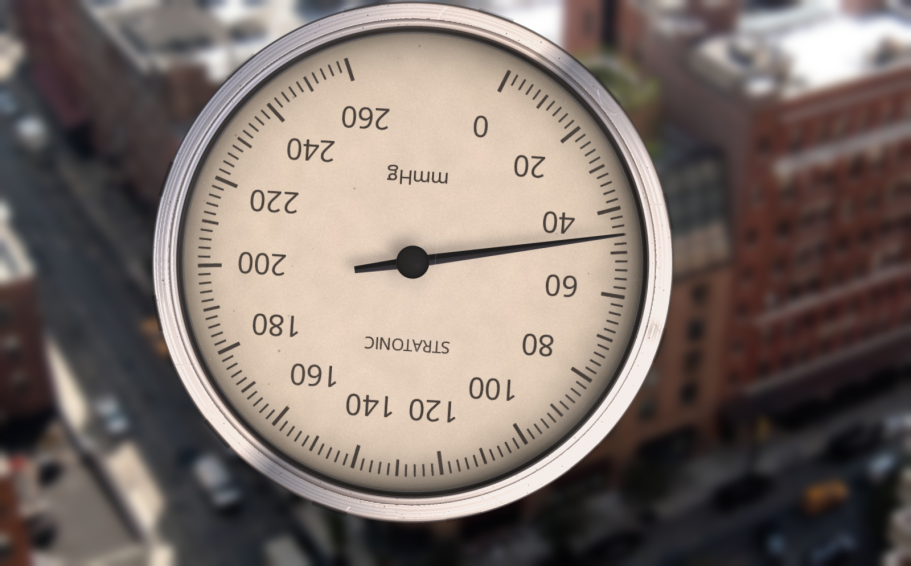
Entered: 46 mmHg
